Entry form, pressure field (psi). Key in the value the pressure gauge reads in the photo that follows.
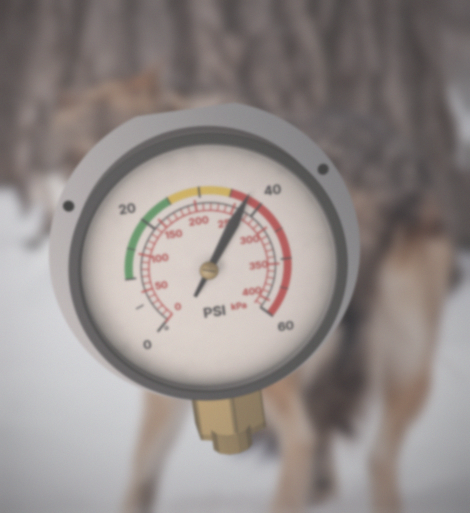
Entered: 37.5 psi
